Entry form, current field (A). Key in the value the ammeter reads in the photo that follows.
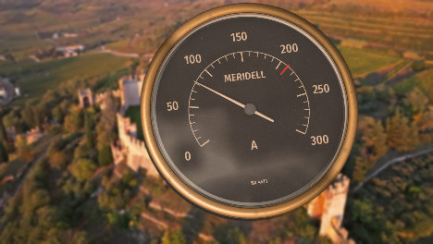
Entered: 80 A
